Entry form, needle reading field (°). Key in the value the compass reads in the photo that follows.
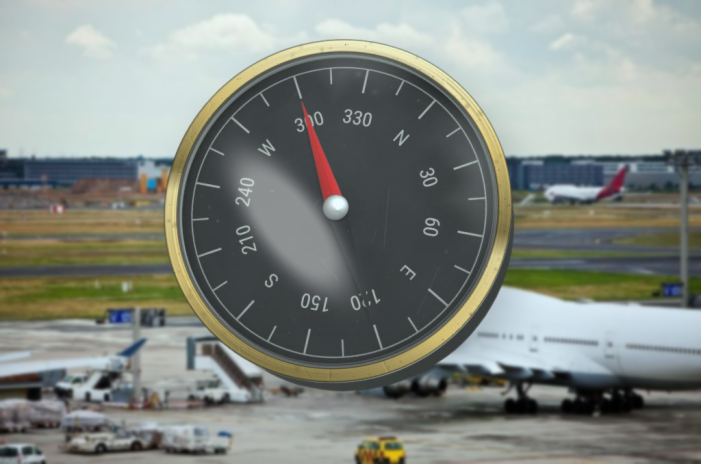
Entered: 300 °
